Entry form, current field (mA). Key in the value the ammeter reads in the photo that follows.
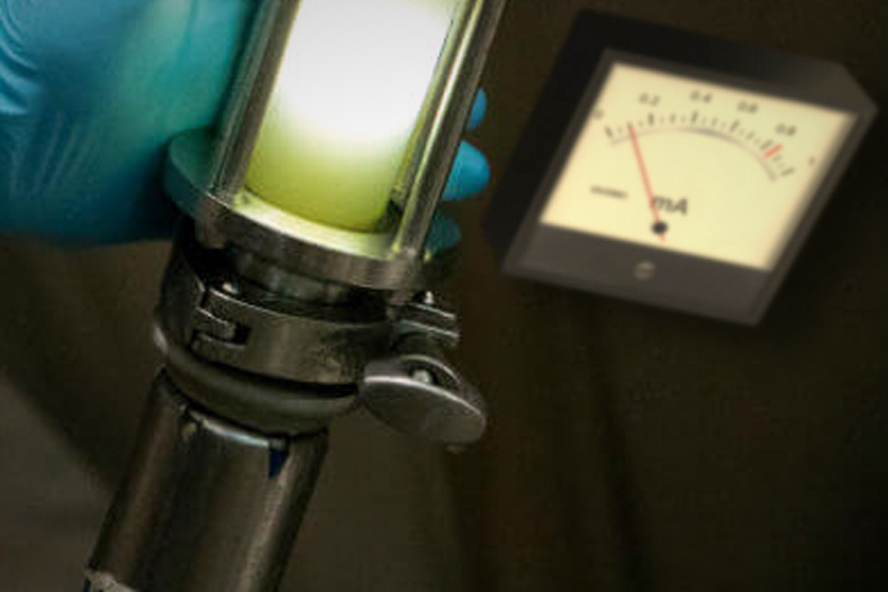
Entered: 0.1 mA
